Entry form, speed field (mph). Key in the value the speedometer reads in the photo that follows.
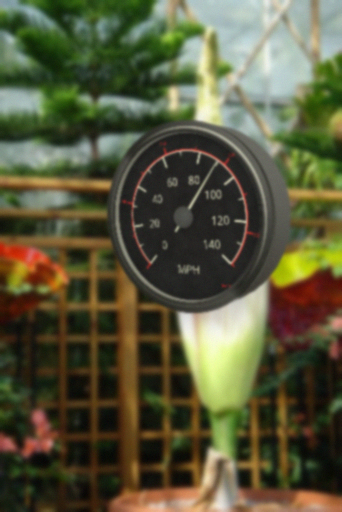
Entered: 90 mph
